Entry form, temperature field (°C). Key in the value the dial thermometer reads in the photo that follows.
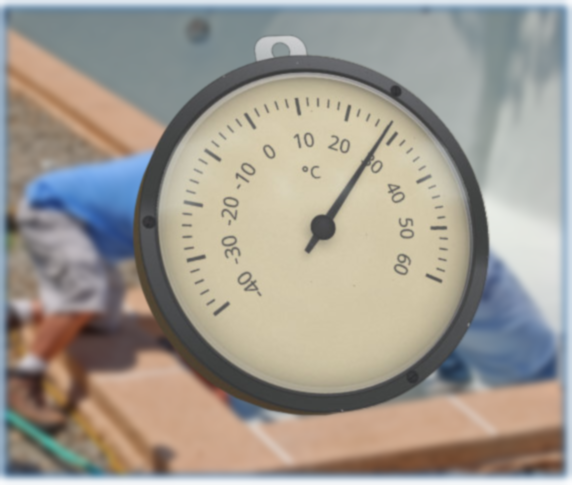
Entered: 28 °C
